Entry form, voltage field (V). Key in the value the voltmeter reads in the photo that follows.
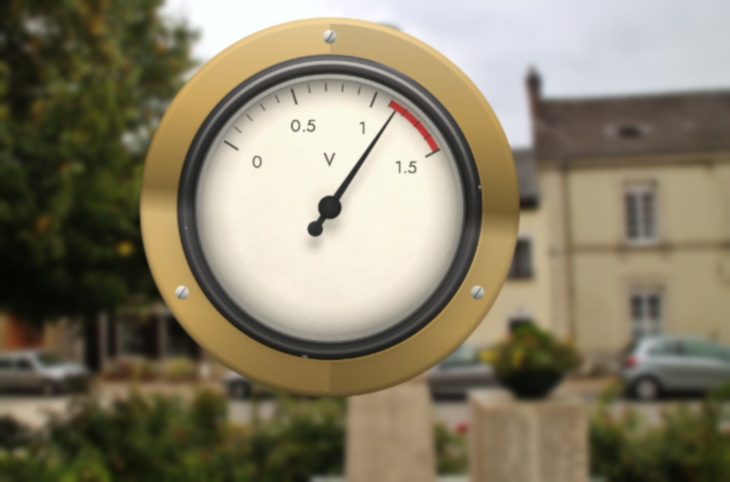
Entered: 1.15 V
